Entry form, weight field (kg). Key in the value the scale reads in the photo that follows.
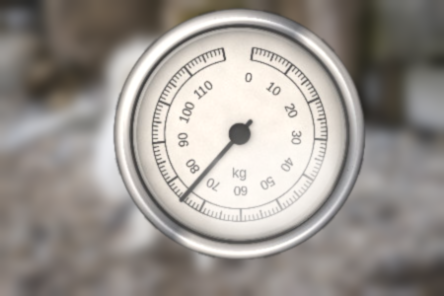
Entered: 75 kg
